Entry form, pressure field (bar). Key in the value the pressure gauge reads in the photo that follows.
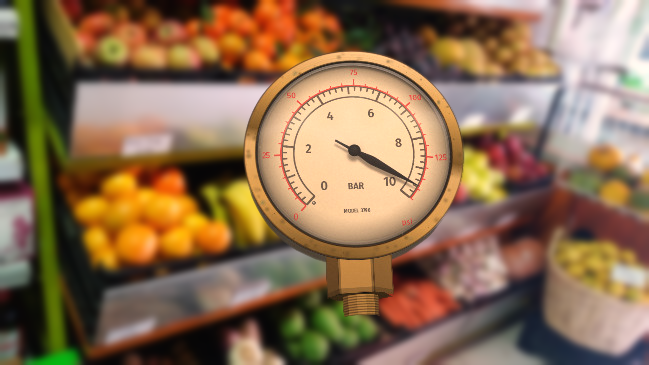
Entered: 9.6 bar
